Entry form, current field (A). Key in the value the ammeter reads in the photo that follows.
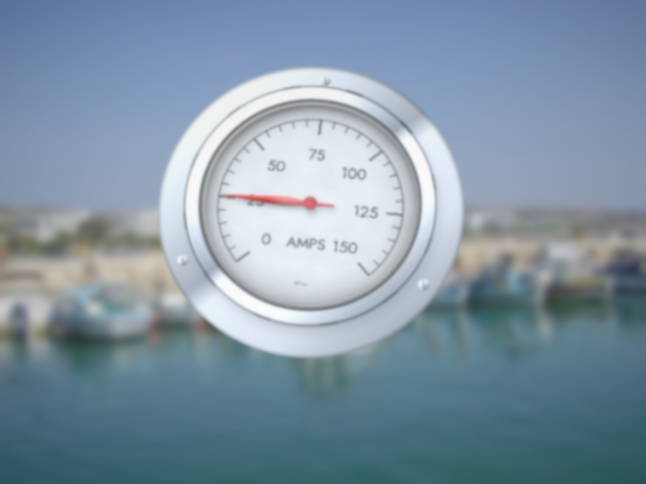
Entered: 25 A
